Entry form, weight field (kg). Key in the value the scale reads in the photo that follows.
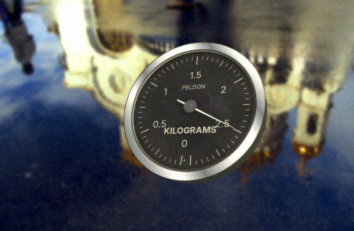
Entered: 2.5 kg
